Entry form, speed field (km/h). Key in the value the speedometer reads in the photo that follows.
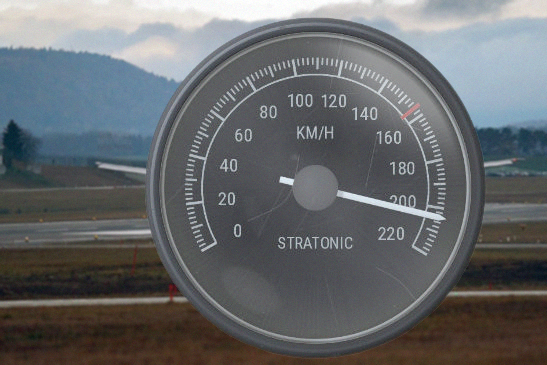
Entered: 204 km/h
